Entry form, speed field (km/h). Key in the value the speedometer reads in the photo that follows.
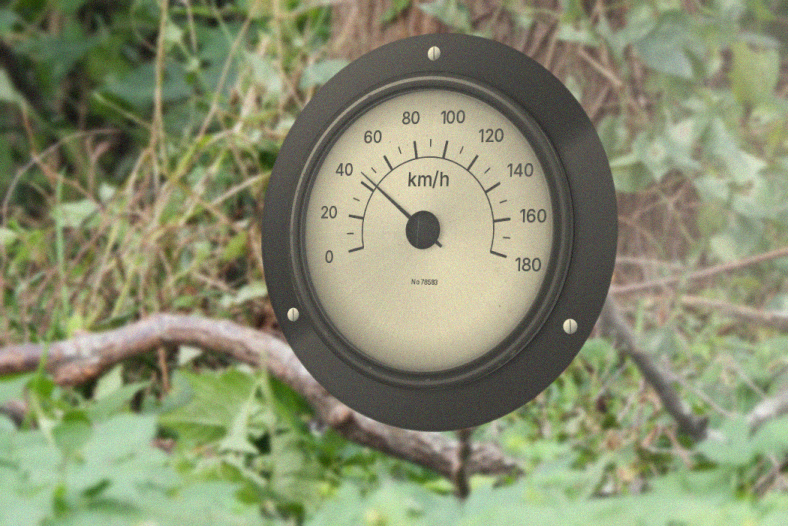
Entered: 45 km/h
